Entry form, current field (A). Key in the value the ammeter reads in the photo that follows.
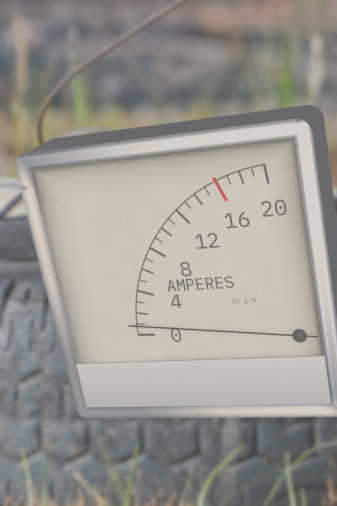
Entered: 1 A
